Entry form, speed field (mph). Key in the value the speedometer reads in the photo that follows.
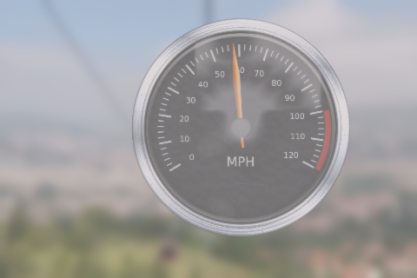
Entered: 58 mph
